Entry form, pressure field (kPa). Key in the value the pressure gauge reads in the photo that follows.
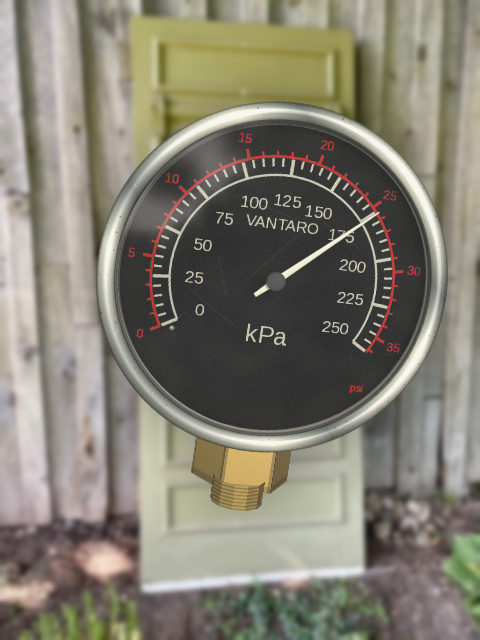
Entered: 175 kPa
